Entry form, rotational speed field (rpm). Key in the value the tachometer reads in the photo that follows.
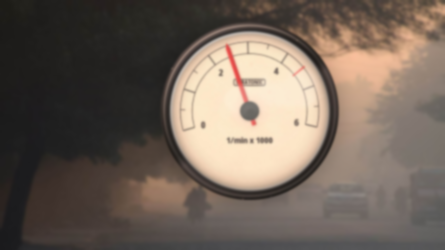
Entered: 2500 rpm
